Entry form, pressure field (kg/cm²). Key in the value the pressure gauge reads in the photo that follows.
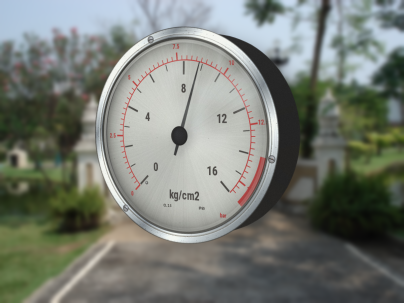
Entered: 9 kg/cm²
